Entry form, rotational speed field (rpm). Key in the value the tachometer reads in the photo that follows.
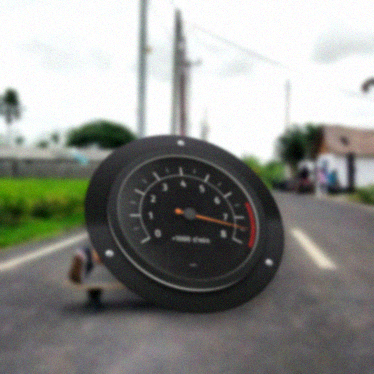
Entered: 7500 rpm
